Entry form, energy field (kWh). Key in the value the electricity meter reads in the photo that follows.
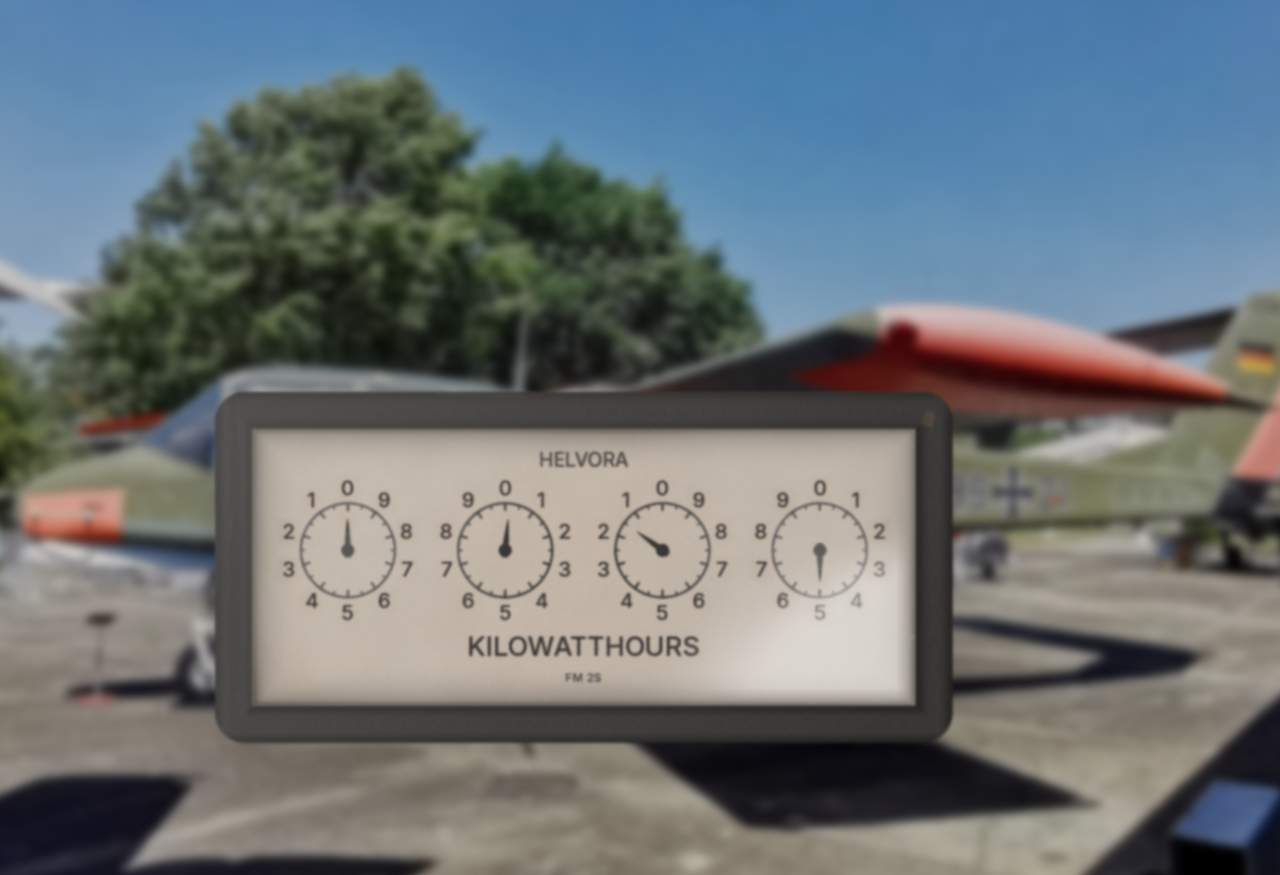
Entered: 15 kWh
